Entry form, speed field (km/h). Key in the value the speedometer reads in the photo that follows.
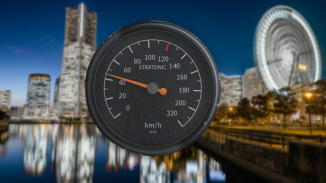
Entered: 45 km/h
